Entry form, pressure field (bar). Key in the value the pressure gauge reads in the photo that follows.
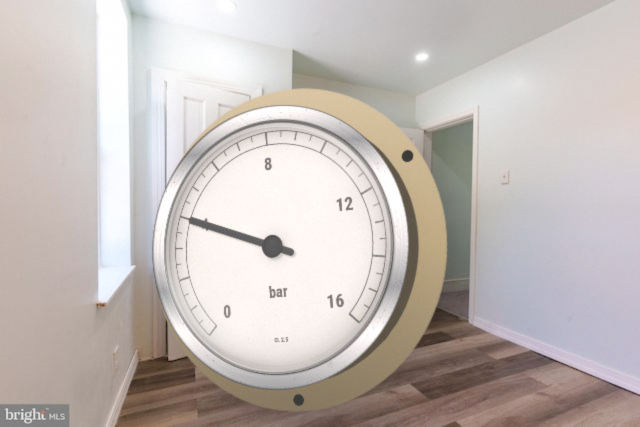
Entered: 4 bar
